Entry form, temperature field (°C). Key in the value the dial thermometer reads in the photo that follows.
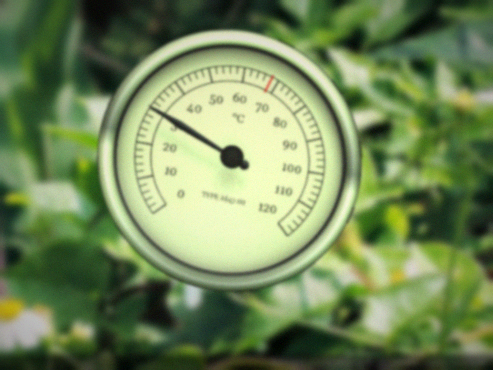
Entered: 30 °C
